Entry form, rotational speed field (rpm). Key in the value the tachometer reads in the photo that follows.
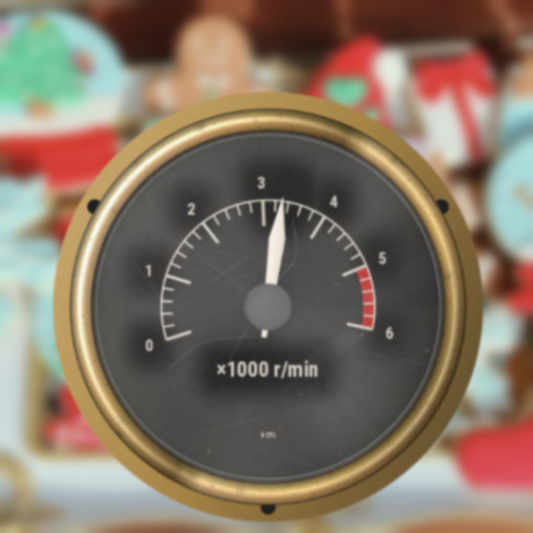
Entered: 3300 rpm
